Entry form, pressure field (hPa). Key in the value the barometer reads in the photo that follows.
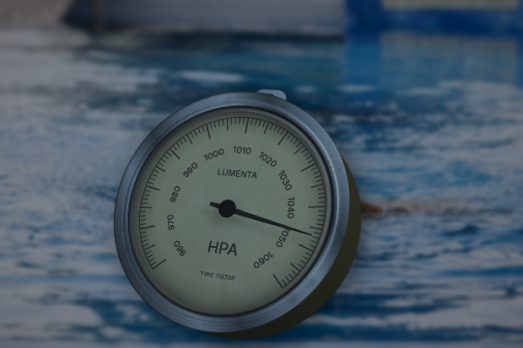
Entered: 1047 hPa
